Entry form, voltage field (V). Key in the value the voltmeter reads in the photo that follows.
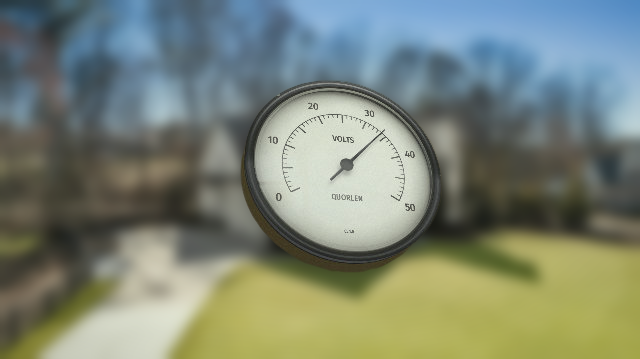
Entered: 34 V
